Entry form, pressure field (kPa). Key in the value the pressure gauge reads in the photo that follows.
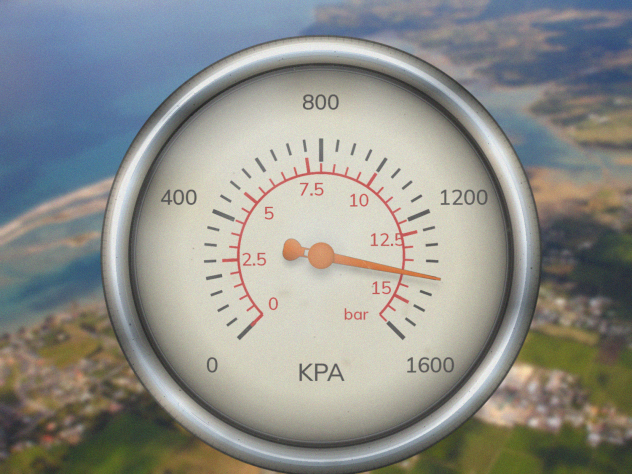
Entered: 1400 kPa
